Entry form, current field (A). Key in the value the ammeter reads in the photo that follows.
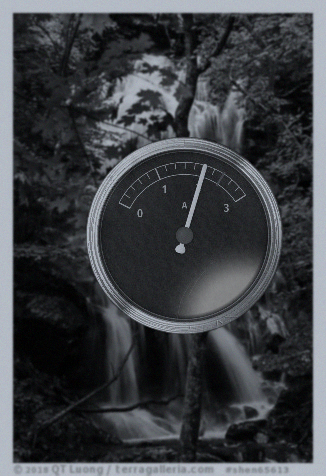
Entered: 2 A
